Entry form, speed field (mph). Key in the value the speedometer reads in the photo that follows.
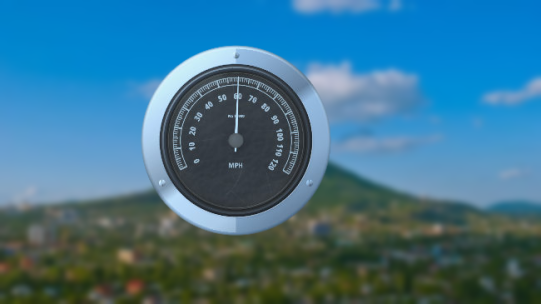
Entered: 60 mph
